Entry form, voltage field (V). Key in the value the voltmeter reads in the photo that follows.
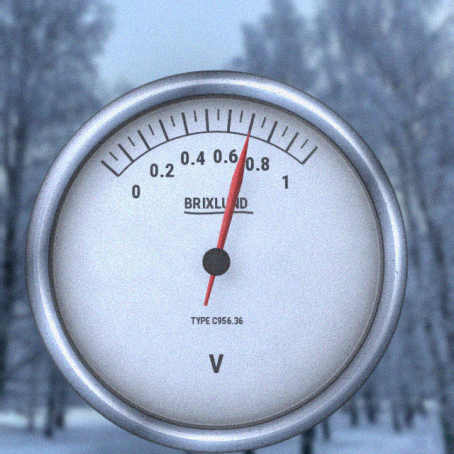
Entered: 0.7 V
